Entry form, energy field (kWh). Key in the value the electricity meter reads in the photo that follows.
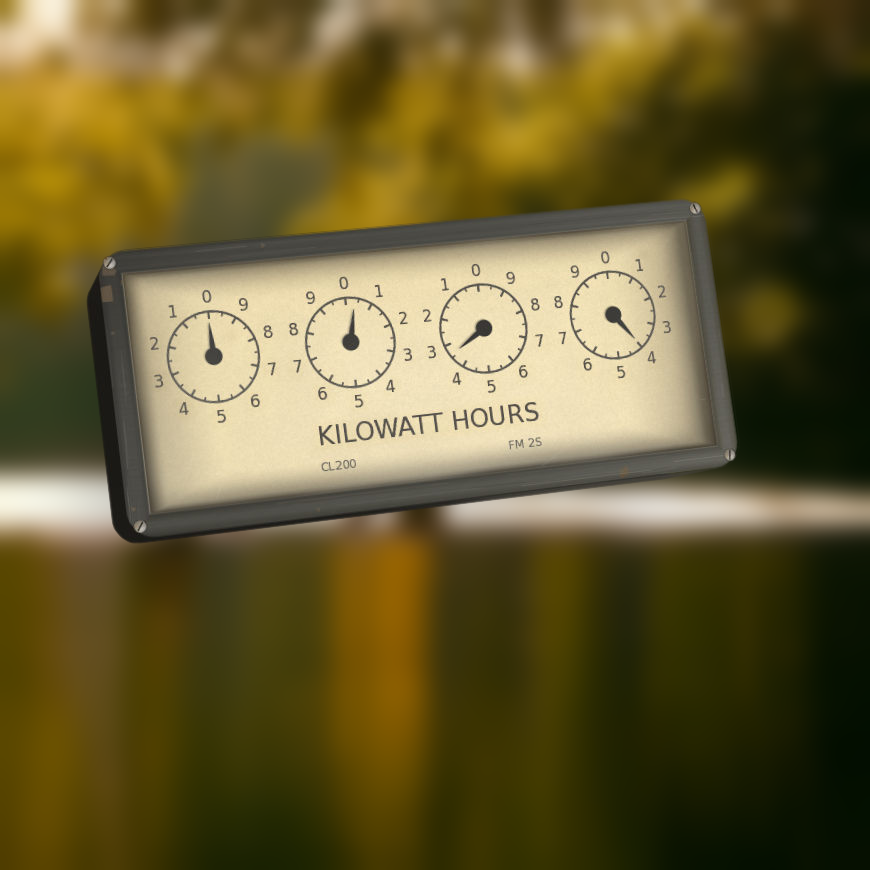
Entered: 34 kWh
